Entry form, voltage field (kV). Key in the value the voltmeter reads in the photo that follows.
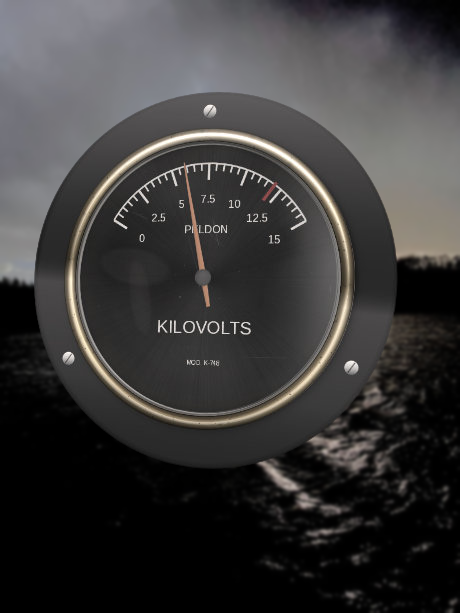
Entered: 6 kV
